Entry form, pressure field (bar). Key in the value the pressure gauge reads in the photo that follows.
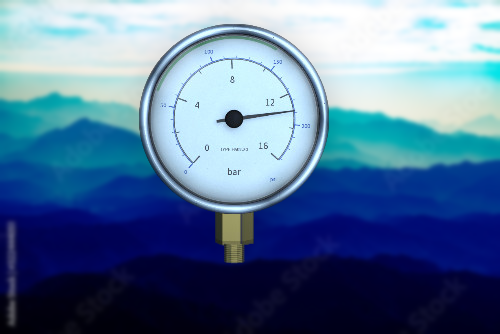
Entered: 13 bar
